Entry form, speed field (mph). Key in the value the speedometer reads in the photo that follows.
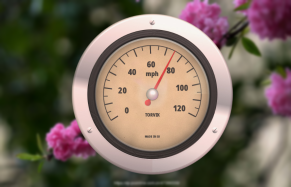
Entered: 75 mph
